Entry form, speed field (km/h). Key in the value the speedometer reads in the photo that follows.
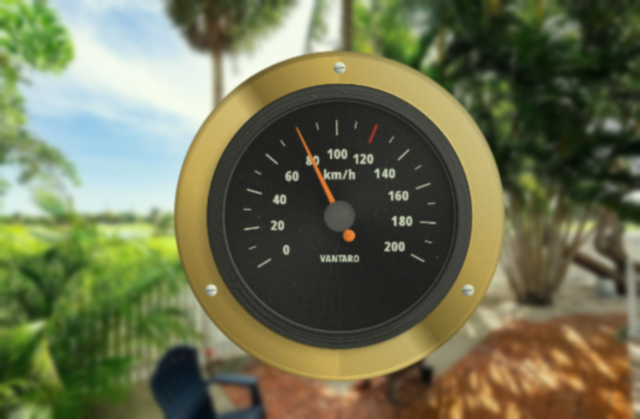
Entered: 80 km/h
